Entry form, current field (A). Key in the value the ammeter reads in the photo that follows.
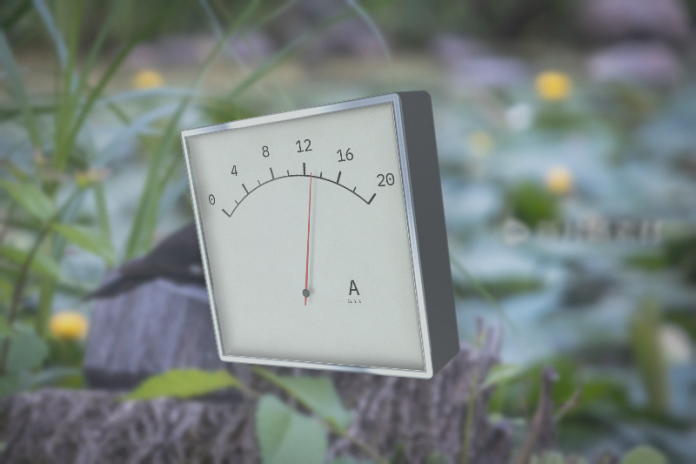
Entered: 13 A
